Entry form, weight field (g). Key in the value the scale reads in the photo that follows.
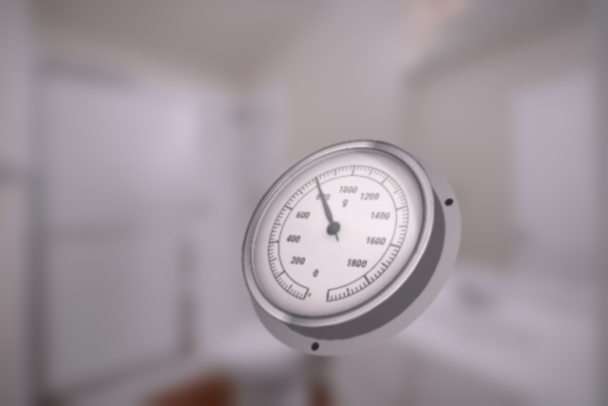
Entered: 800 g
